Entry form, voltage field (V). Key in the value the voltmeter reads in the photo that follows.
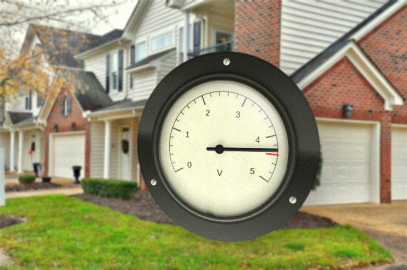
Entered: 4.3 V
